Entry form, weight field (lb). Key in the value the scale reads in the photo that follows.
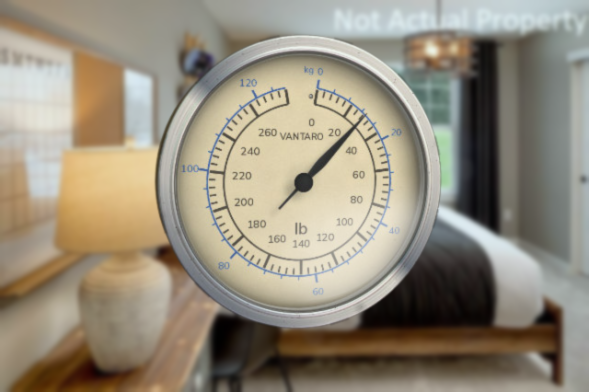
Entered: 28 lb
